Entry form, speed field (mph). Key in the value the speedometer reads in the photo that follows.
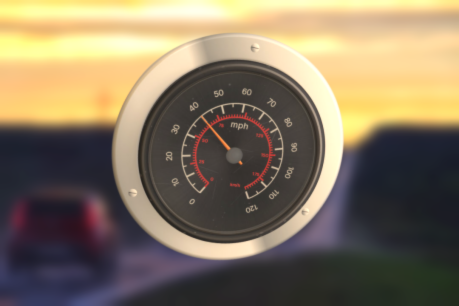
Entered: 40 mph
